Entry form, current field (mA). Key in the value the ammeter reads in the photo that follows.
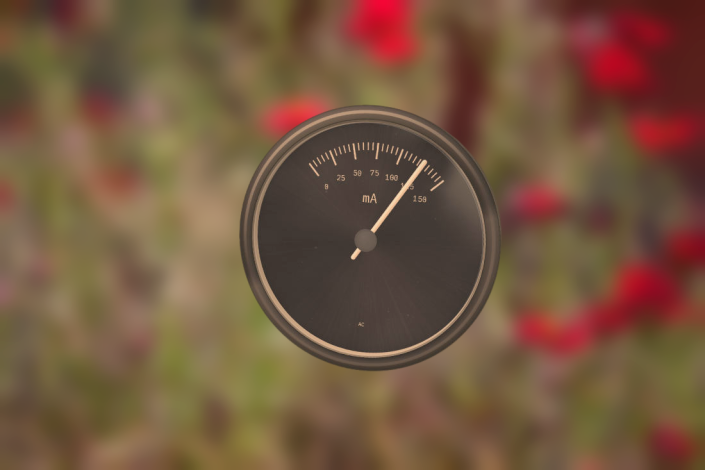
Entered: 125 mA
